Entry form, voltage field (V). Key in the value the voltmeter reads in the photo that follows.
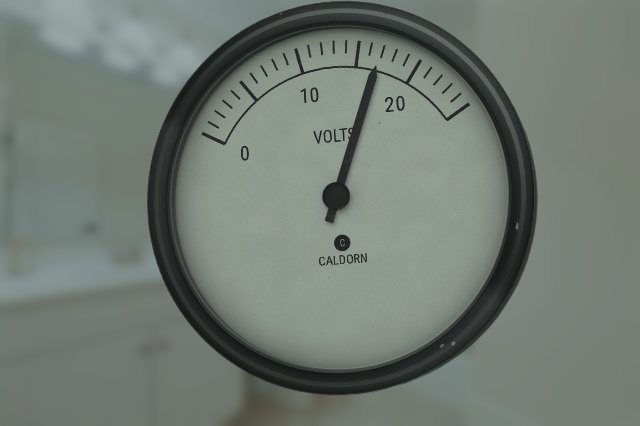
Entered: 17 V
